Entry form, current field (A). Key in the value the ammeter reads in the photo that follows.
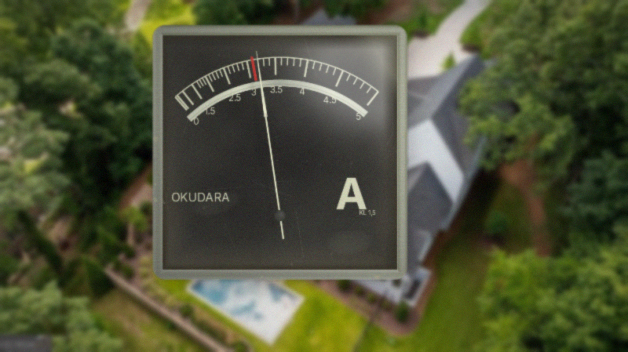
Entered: 3.2 A
